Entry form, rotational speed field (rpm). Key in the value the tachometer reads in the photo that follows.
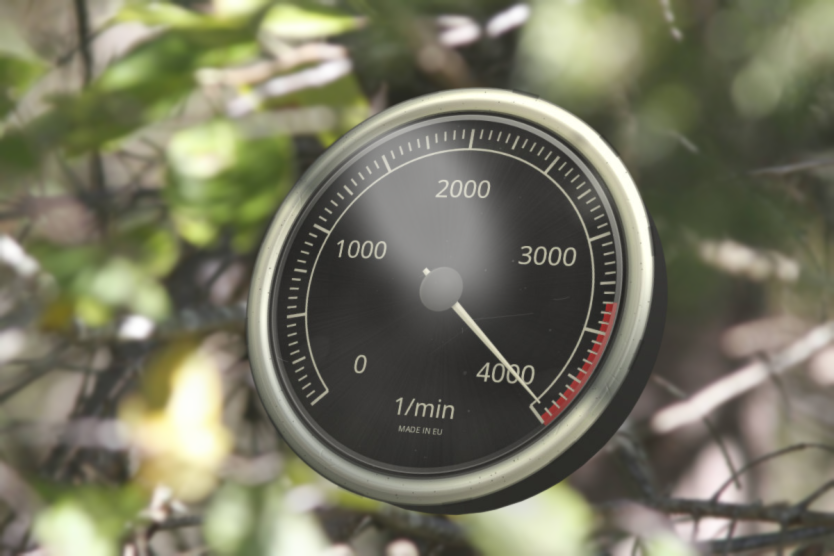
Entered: 3950 rpm
